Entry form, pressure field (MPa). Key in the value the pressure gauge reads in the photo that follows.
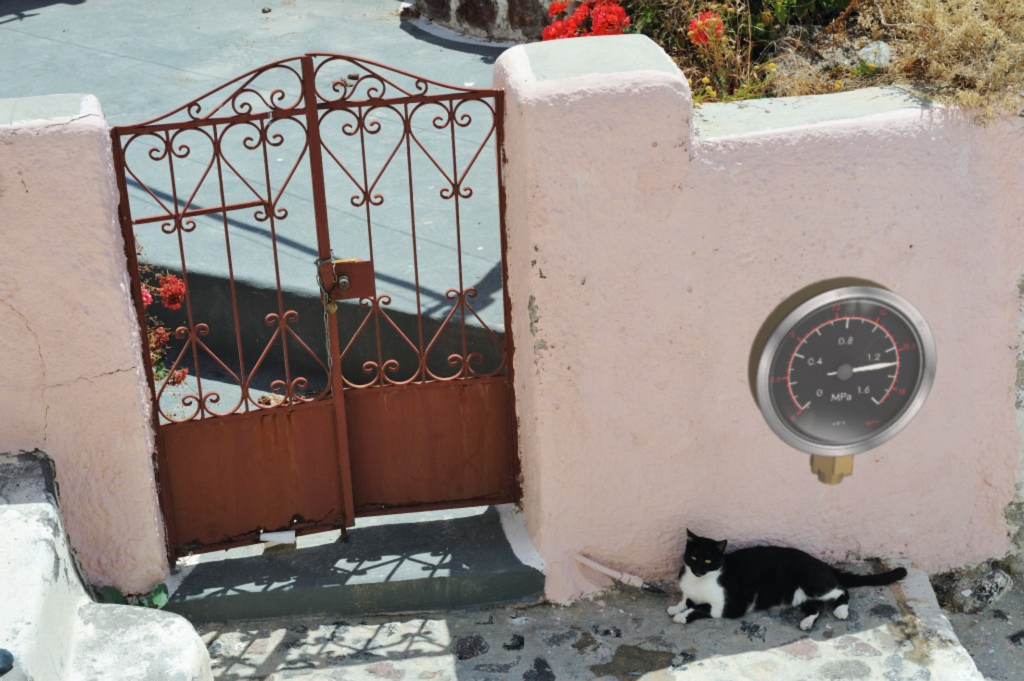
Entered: 1.3 MPa
